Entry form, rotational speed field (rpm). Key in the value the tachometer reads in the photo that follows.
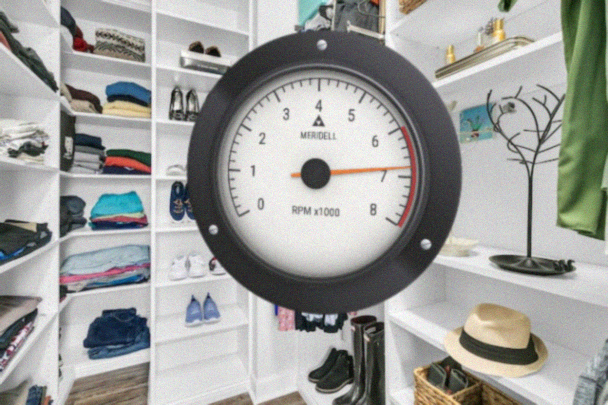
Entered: 6800 rpm
